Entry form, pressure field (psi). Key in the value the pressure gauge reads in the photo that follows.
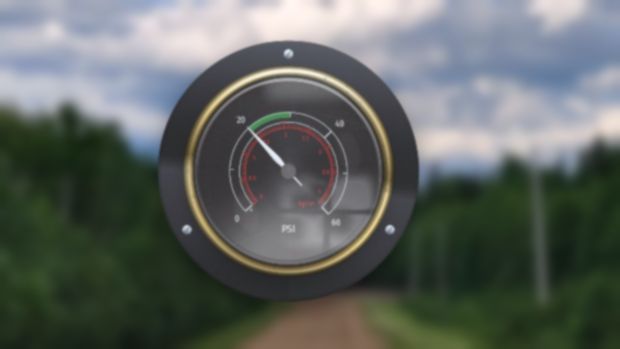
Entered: 20 psi
